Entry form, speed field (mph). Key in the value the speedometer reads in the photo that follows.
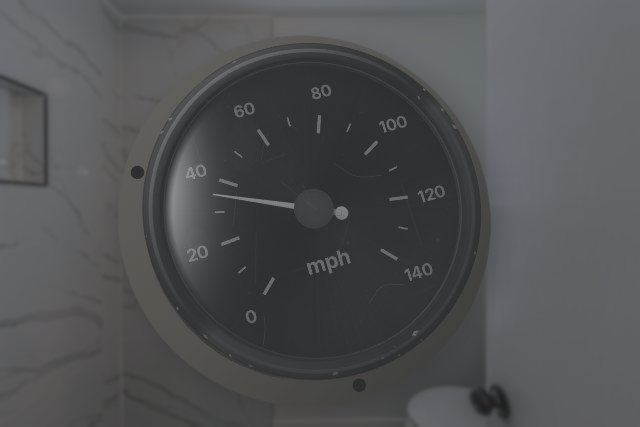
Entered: 35 mph
